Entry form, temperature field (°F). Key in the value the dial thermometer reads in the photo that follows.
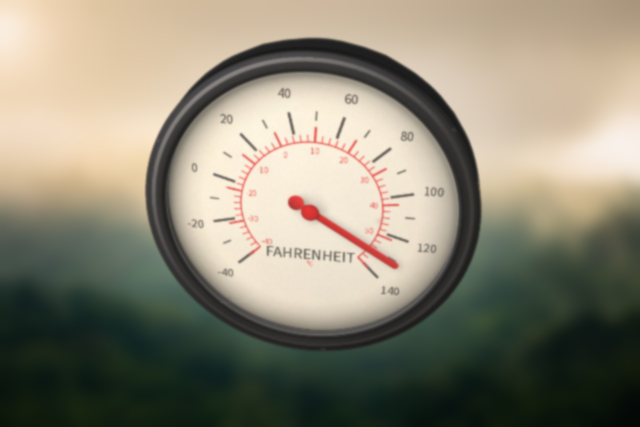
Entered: 130 °F
